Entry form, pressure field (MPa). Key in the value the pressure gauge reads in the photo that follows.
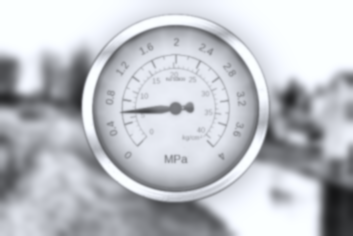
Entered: 0.6 MPa
